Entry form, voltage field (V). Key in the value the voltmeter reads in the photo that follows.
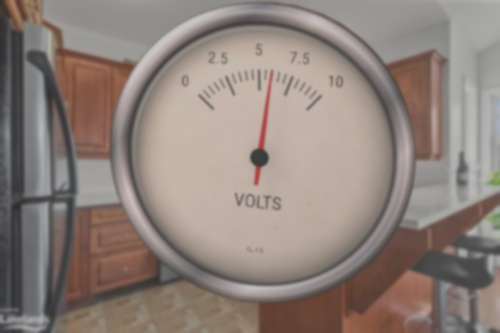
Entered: 6 V
